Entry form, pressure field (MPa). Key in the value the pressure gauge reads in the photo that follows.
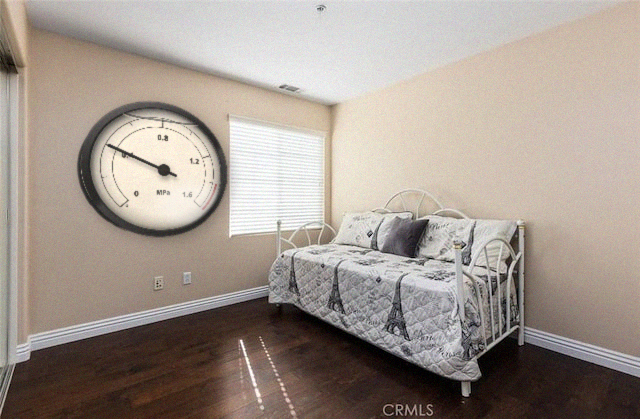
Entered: 0.4 MPa
